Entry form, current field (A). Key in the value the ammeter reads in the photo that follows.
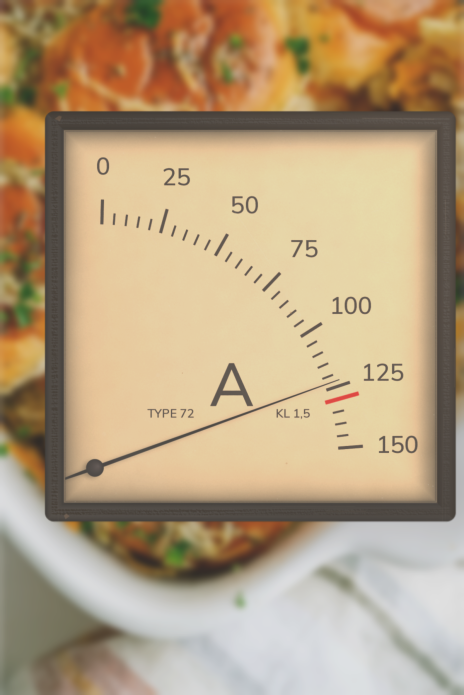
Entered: 122.5 A
